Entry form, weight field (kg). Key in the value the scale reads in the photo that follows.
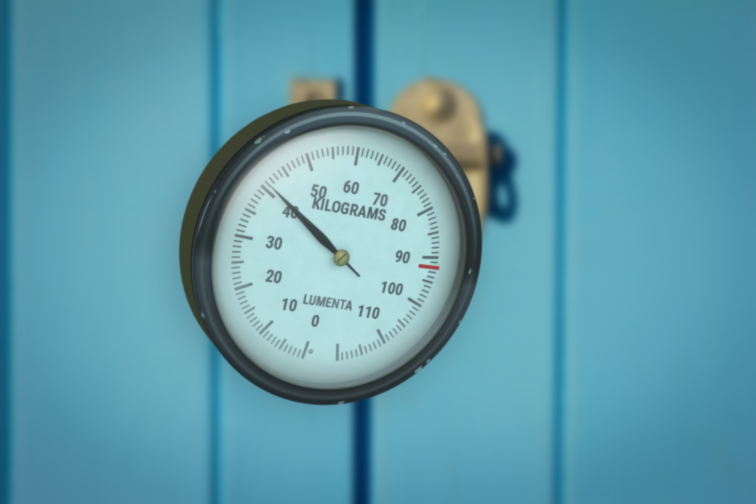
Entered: 41 kg
